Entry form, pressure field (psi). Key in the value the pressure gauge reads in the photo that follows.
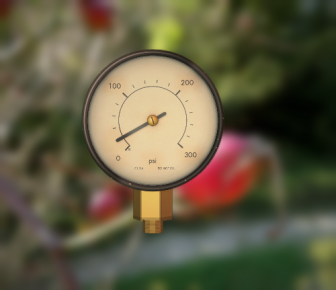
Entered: 20 psi
